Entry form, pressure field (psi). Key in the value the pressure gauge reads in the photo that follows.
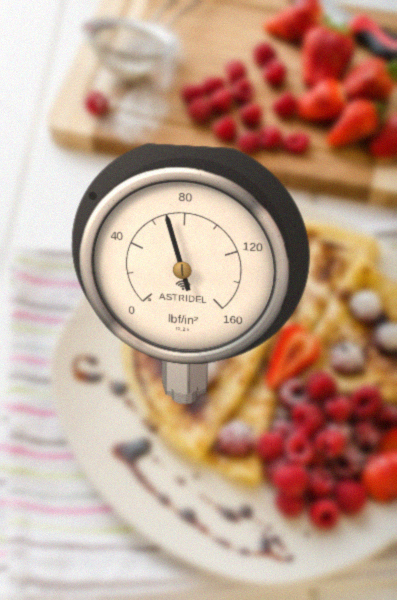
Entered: 70 psi
